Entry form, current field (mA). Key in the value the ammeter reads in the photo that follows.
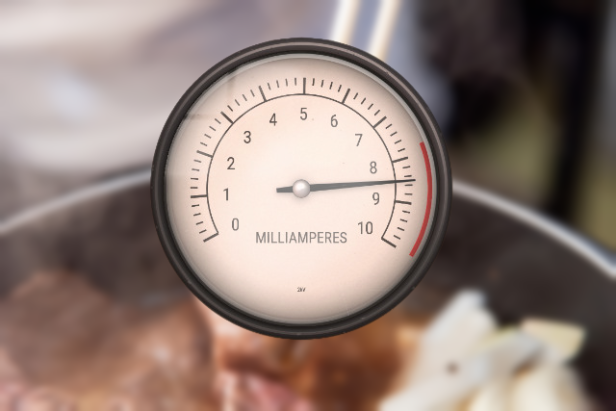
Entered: 8.5 mA
